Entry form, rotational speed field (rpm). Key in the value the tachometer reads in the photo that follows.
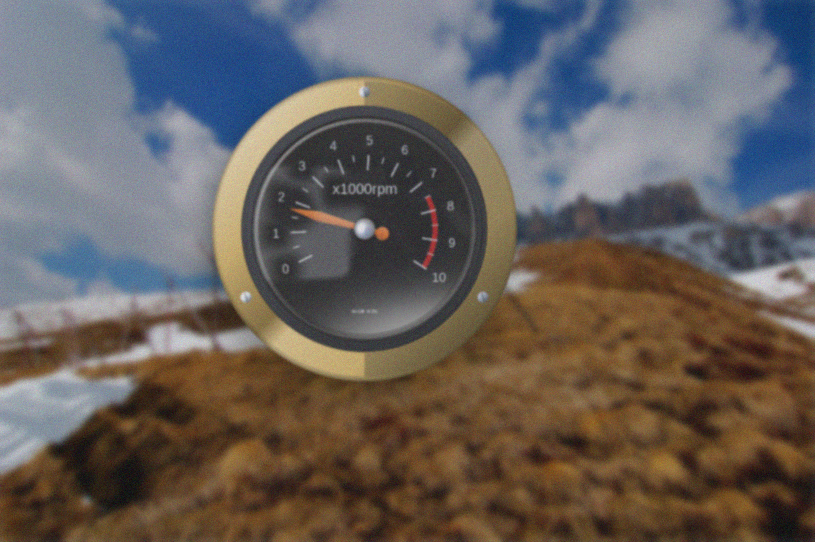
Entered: 1750 rpm
